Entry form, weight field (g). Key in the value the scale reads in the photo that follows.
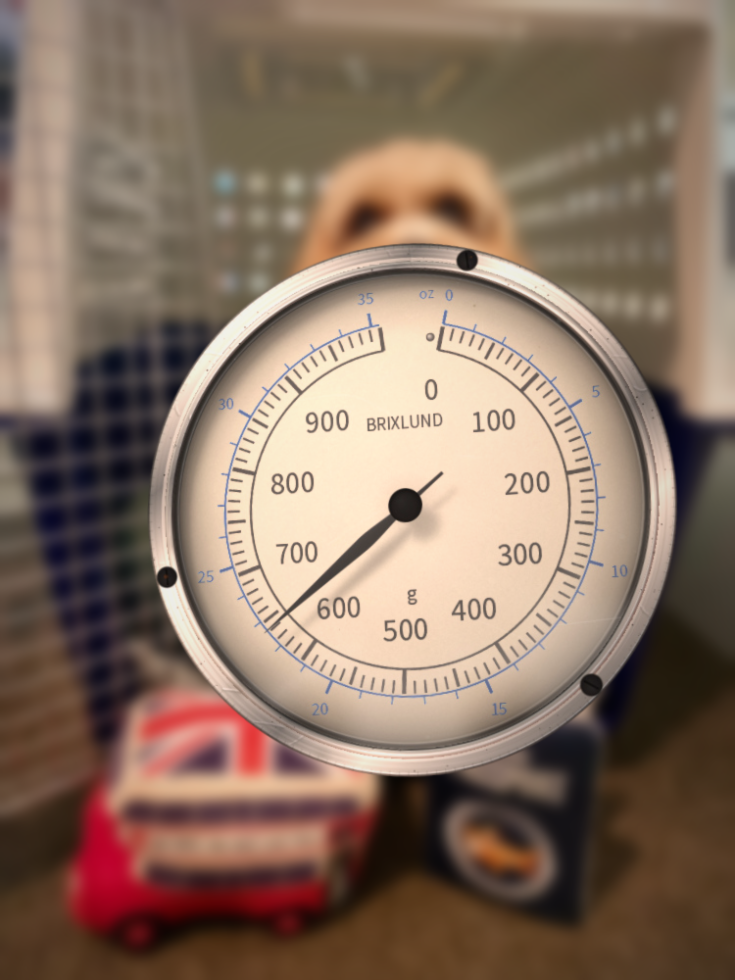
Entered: 640 g
